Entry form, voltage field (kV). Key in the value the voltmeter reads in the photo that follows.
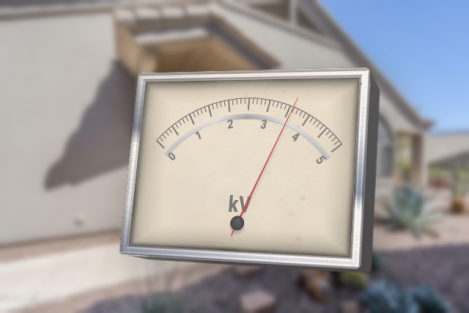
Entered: 3.6 kV
